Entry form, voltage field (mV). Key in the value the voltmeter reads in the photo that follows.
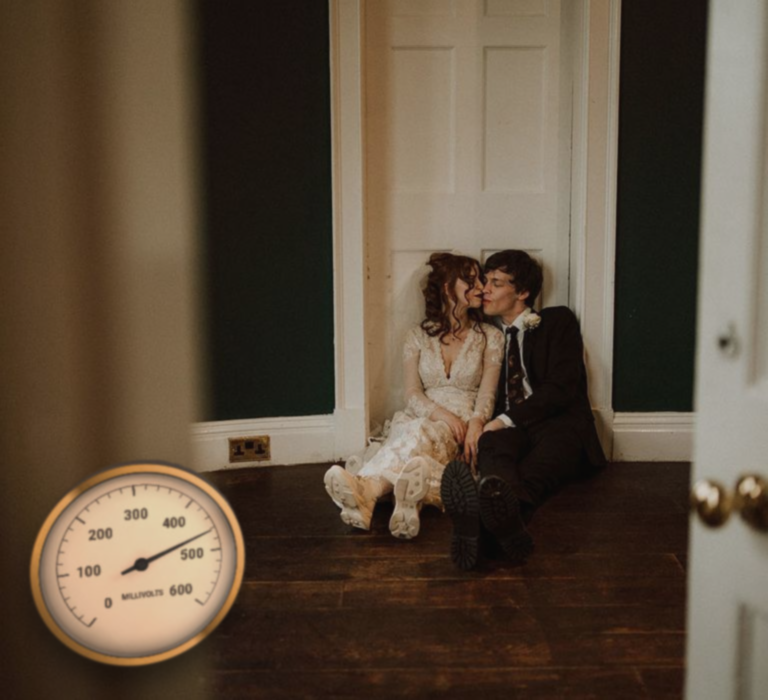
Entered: 460 mV
